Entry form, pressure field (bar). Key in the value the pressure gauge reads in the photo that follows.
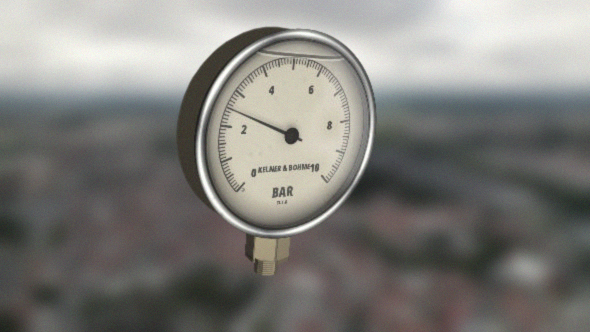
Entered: 2.5 bar
